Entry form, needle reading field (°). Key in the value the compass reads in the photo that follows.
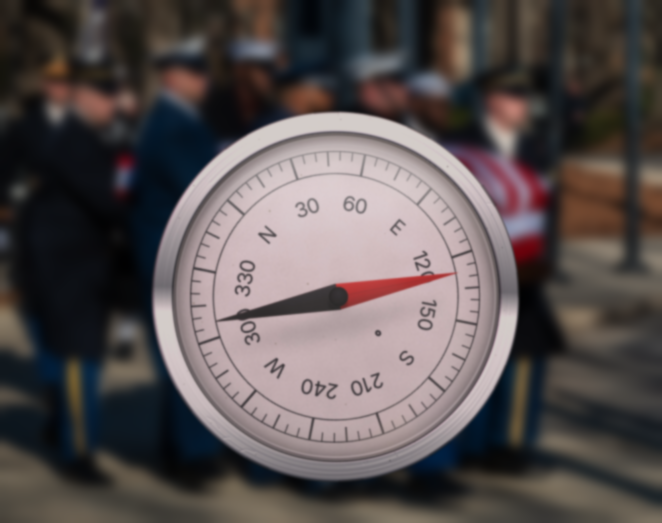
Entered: 127.5 °
